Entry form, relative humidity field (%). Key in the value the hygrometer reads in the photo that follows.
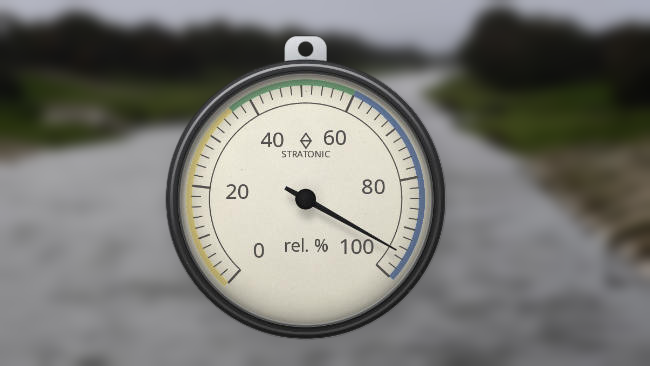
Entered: 95 %
